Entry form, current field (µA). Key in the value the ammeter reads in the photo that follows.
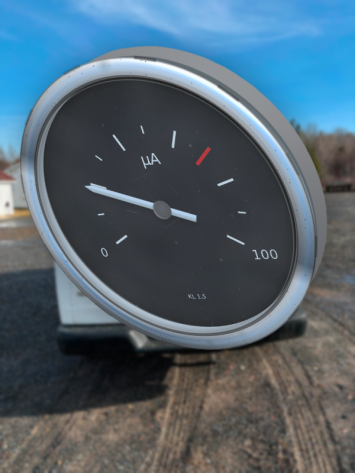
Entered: 20 µA
